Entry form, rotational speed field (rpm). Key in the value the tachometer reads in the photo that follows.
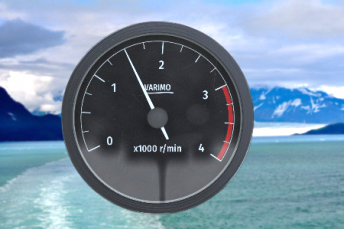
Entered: 1500 rpm
